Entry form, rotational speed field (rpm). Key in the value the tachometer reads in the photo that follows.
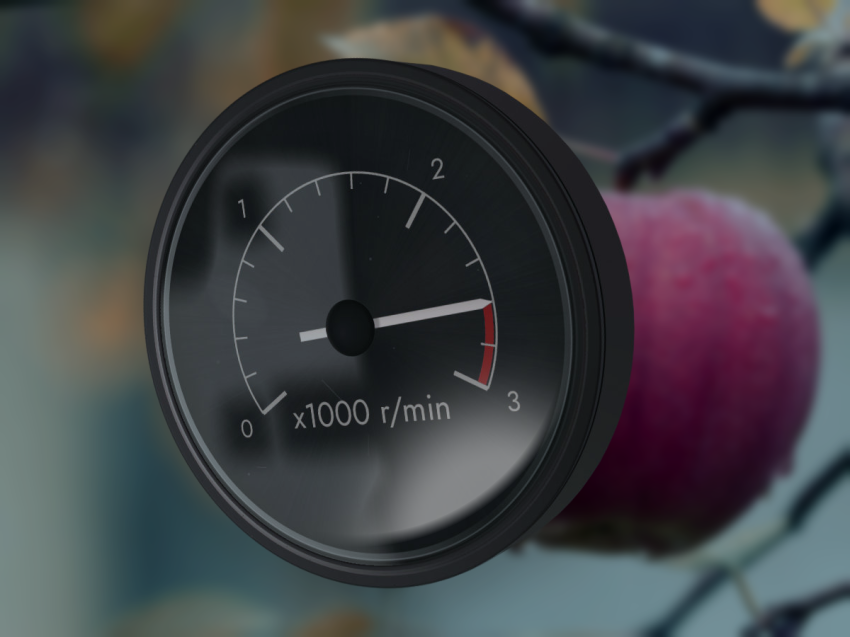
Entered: 2600 rpm
